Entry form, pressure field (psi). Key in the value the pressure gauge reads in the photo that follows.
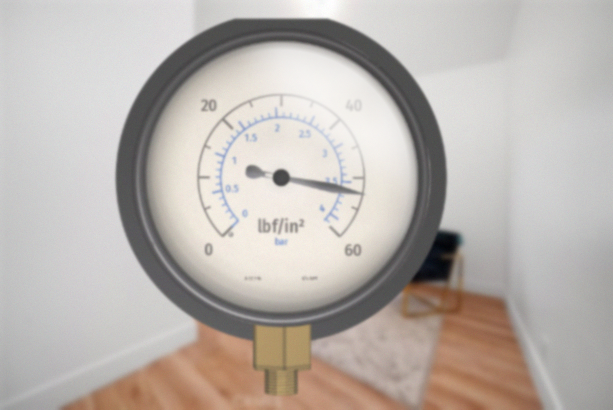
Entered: 52.5 psi
